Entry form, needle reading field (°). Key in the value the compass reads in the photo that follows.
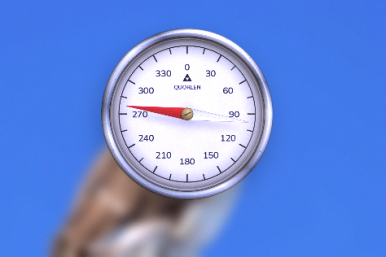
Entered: 277.5 °
